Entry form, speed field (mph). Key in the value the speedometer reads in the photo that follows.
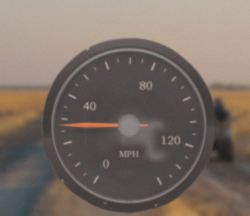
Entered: 27.5 mph
